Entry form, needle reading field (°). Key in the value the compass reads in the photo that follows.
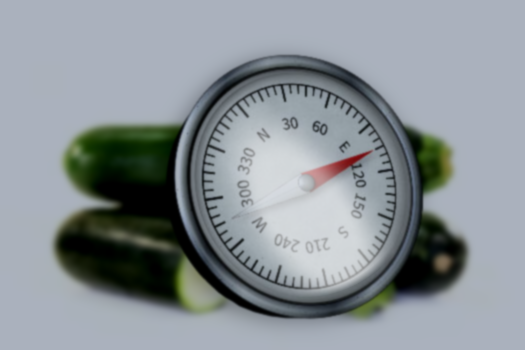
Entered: 105 °
